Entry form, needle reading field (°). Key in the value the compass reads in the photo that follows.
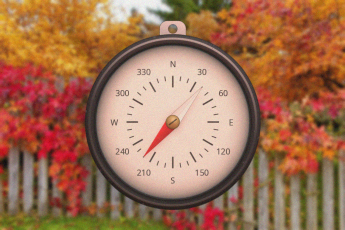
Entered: 220 °
